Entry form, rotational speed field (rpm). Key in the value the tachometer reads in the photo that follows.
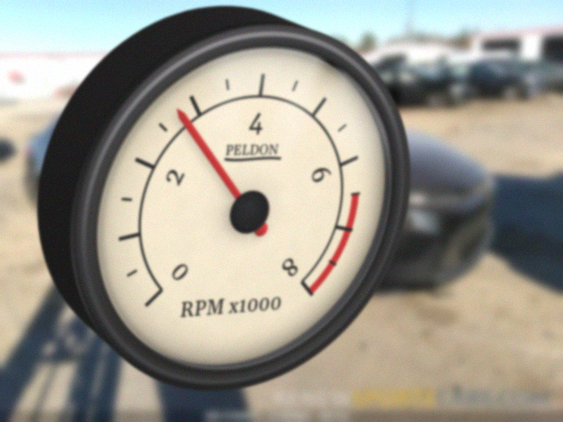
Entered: 2750 rpm
